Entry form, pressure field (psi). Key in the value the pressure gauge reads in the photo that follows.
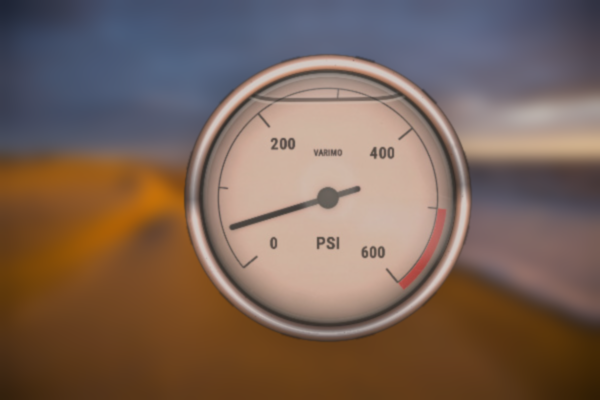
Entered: 50 psi
